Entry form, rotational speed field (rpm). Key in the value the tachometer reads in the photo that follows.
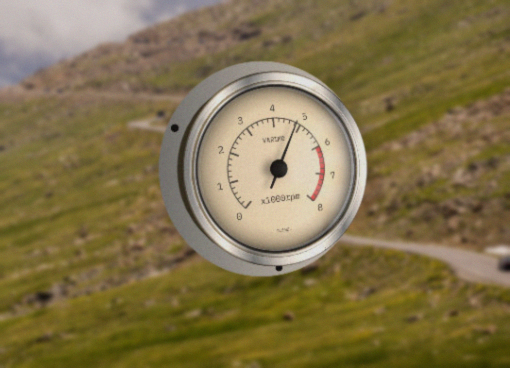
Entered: 4800 rpm
